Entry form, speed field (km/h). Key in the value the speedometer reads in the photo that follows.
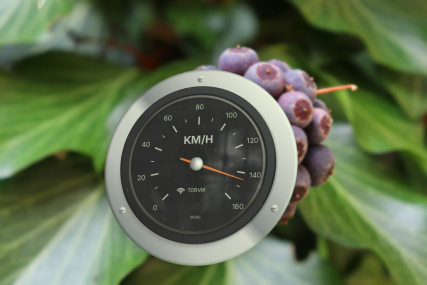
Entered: 145 km/h
